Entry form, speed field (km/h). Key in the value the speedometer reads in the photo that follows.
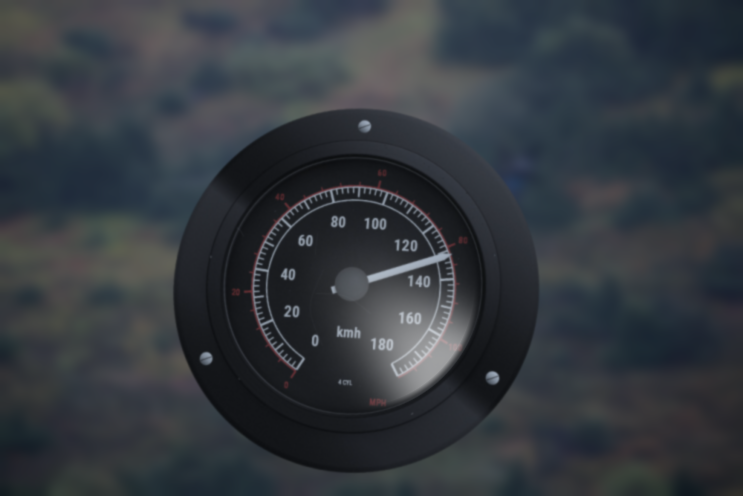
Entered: 132 km/h
